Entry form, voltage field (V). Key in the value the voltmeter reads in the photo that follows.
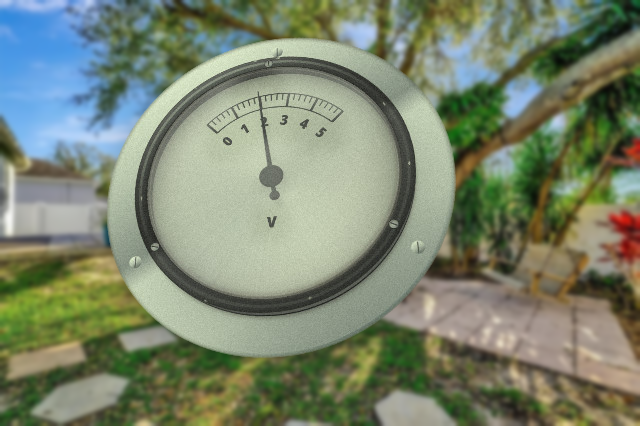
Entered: 2 V
